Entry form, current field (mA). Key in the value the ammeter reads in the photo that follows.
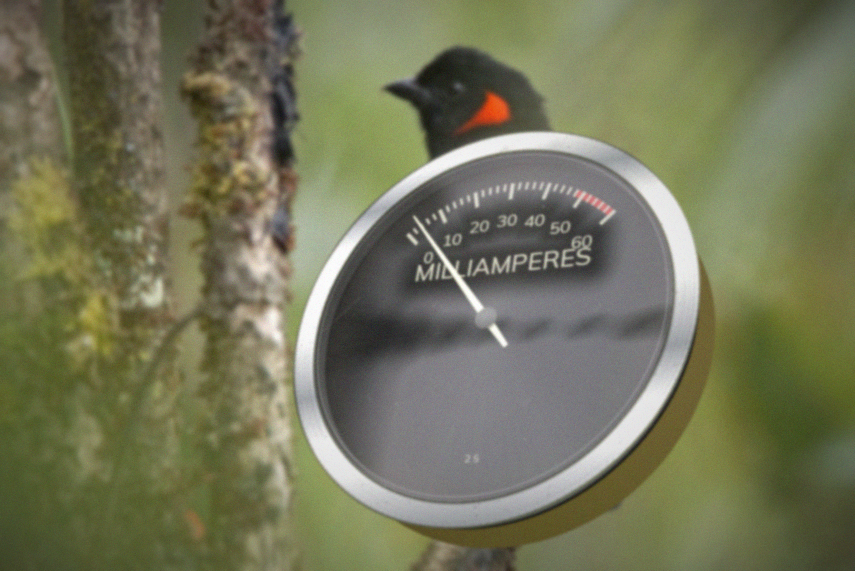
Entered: 4 mA
